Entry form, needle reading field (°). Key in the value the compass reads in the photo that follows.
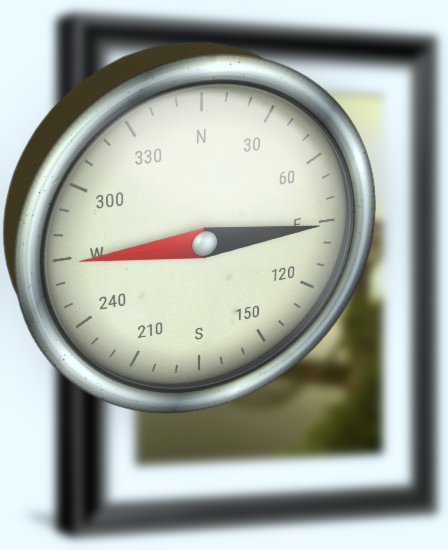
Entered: 270 °
